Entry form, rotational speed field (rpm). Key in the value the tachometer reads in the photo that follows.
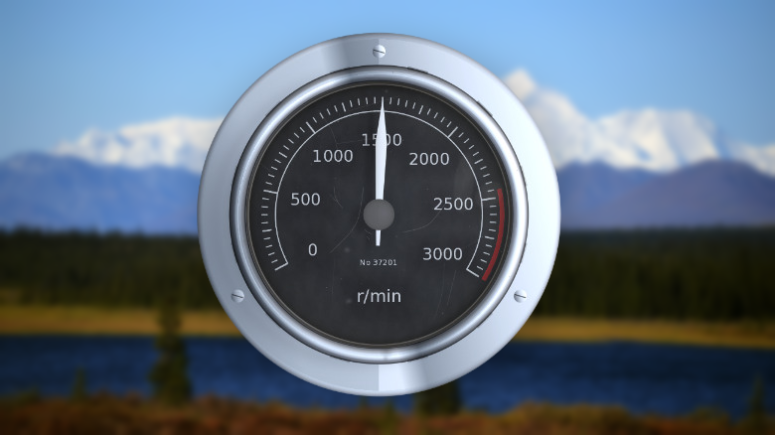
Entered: 1500 rpm
